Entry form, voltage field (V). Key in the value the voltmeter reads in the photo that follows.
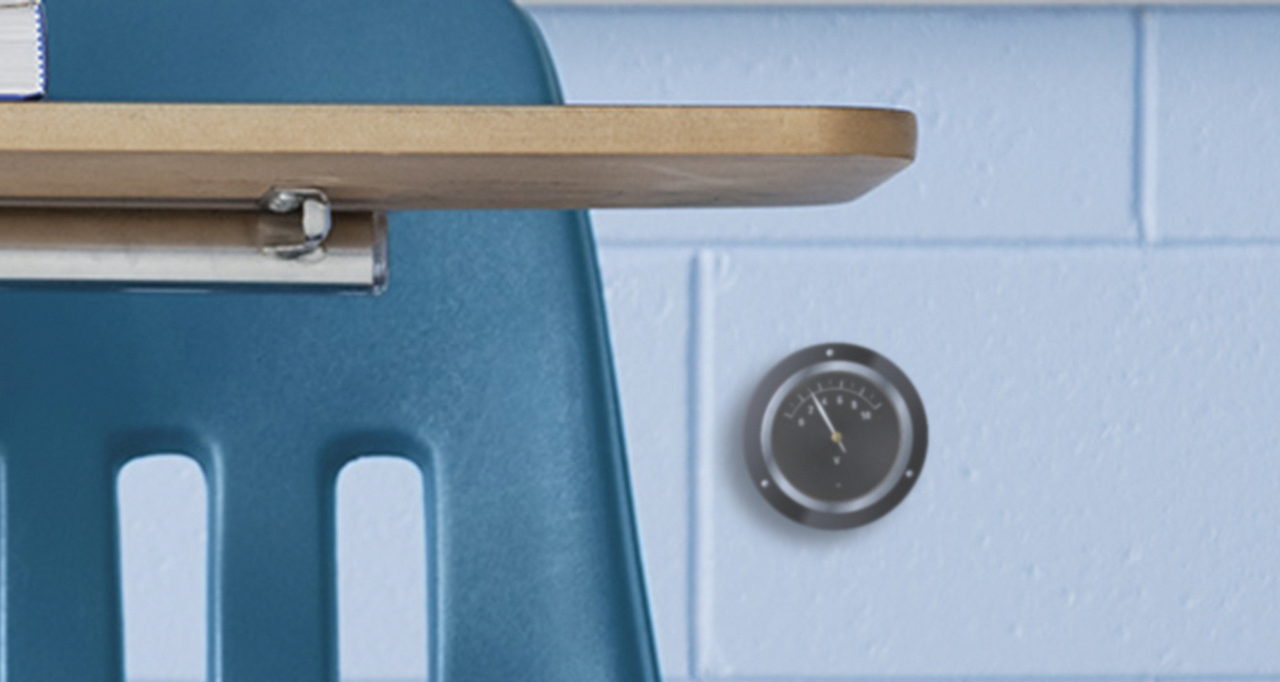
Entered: 3 V
